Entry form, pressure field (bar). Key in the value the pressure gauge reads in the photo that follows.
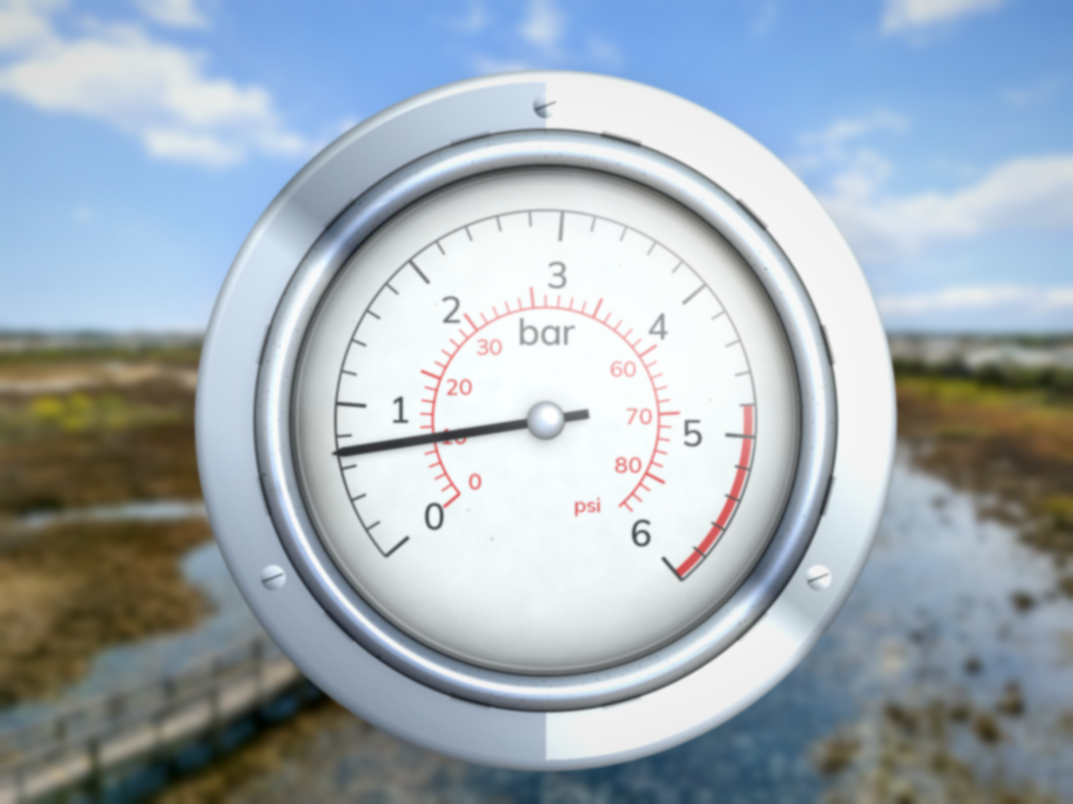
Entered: 0.7 bar
